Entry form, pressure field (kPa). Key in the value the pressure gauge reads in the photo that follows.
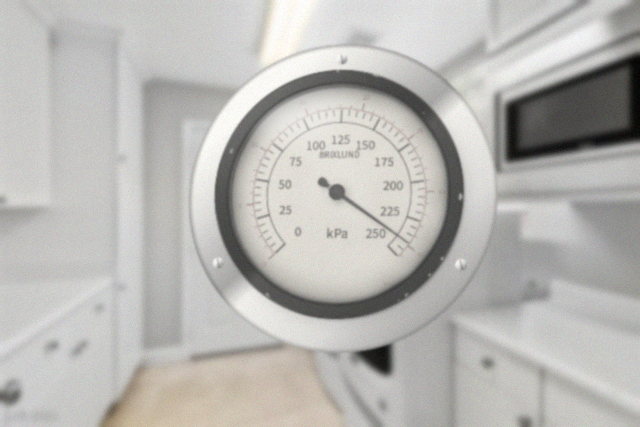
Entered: 240 kPa
